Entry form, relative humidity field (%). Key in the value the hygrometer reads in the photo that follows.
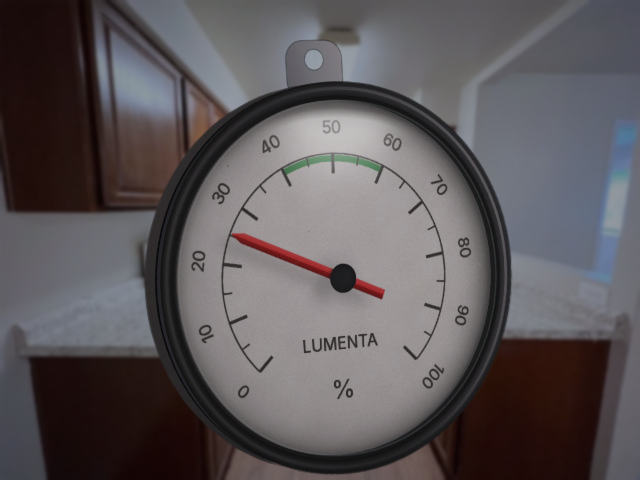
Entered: 25 %
